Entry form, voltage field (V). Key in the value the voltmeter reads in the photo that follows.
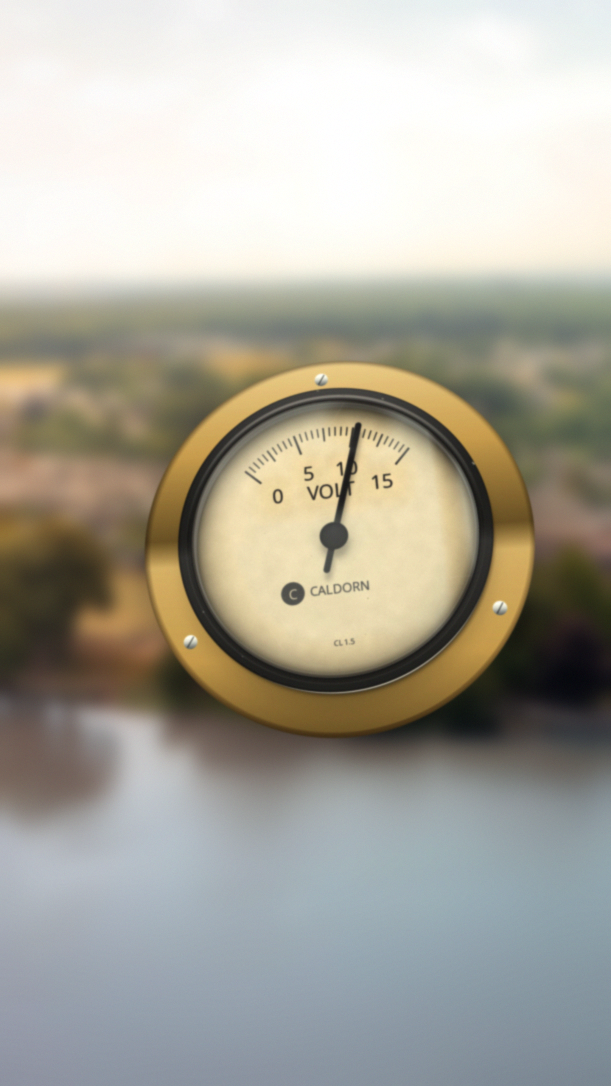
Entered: 10.5 V
